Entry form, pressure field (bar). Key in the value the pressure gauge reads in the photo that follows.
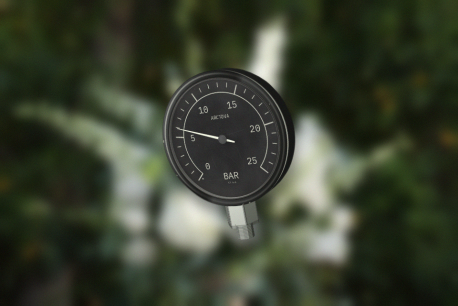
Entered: 6 bar
